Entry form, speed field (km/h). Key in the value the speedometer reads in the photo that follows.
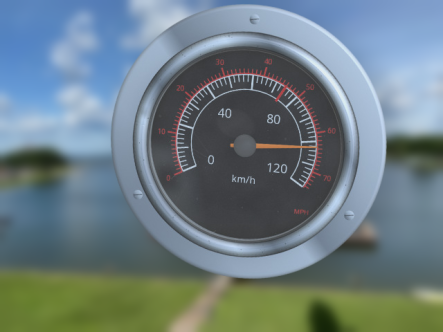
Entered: 102 km/h
